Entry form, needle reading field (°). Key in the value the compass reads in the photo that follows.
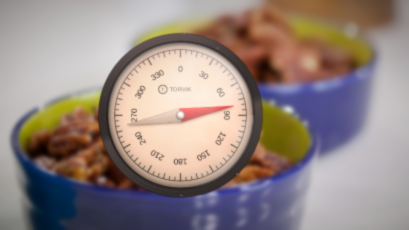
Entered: 80 °
